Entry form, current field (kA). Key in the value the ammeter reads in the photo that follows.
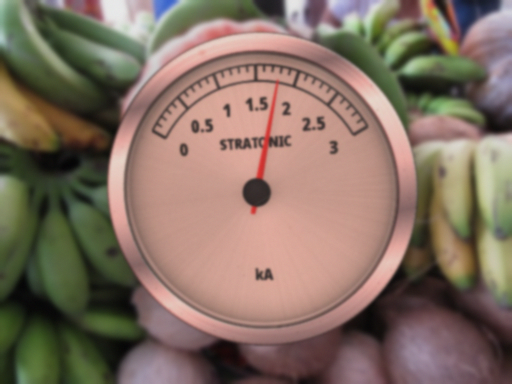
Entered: 1.8 kA
